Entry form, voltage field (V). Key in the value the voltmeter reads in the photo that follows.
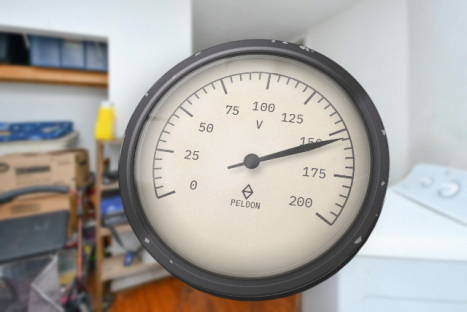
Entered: 155 V
